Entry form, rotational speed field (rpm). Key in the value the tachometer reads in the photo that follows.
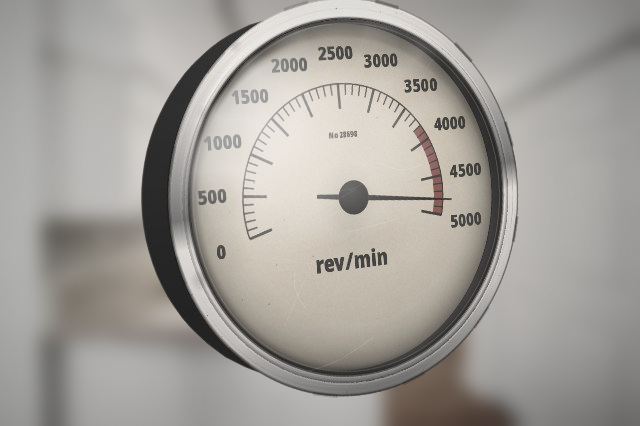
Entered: 4800 rpm
